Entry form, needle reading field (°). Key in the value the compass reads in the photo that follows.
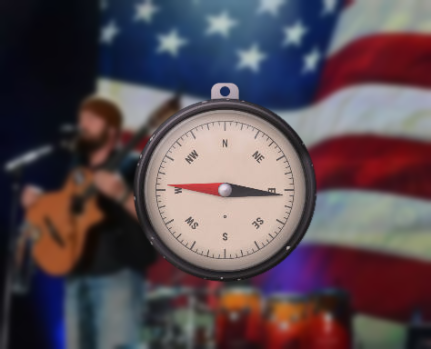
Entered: 275 °
